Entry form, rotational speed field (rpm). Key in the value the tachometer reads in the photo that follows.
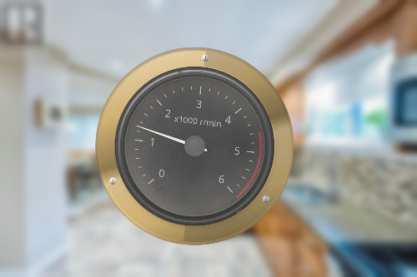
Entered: 1300 rpm
